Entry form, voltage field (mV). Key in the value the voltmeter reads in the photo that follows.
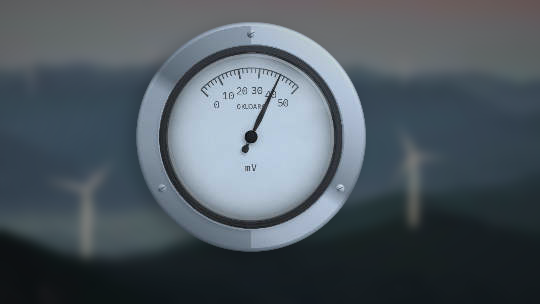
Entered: 40 mV
